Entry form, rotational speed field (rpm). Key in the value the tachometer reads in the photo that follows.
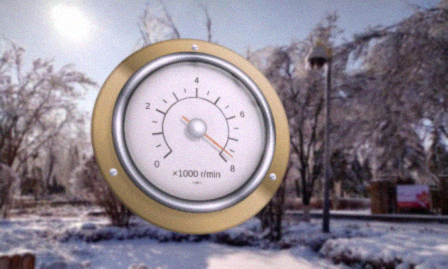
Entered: 7750 rpm
